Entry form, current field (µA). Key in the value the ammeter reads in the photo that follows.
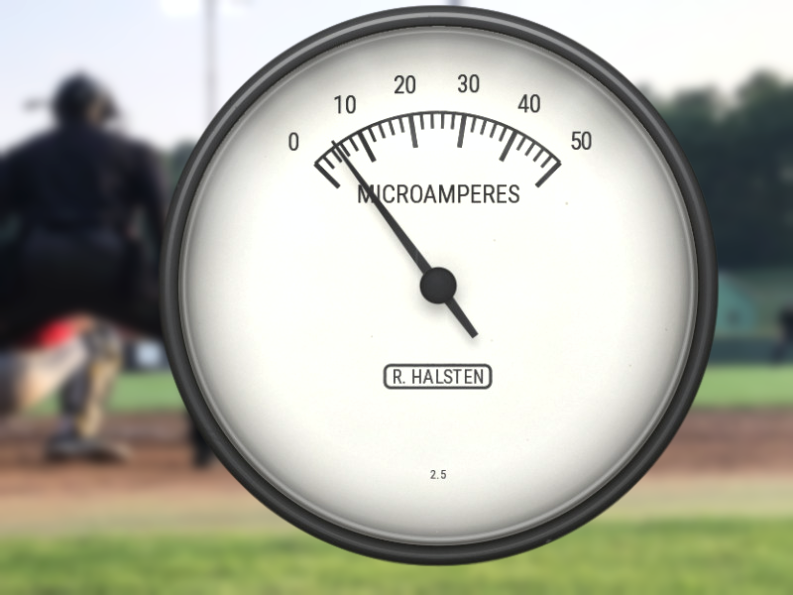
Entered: 5 µA
